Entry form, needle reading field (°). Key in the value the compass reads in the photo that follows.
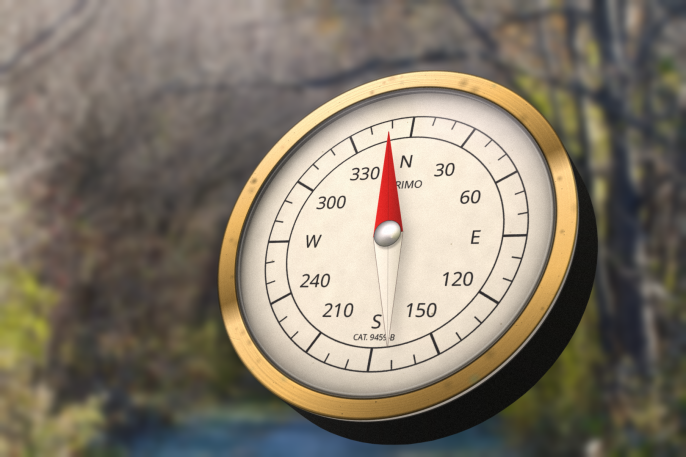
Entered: 350 °
